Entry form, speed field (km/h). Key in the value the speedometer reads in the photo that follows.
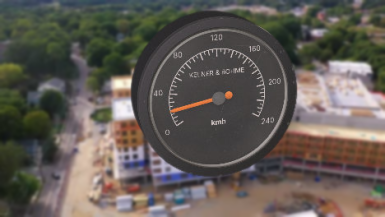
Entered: 20 km/h
